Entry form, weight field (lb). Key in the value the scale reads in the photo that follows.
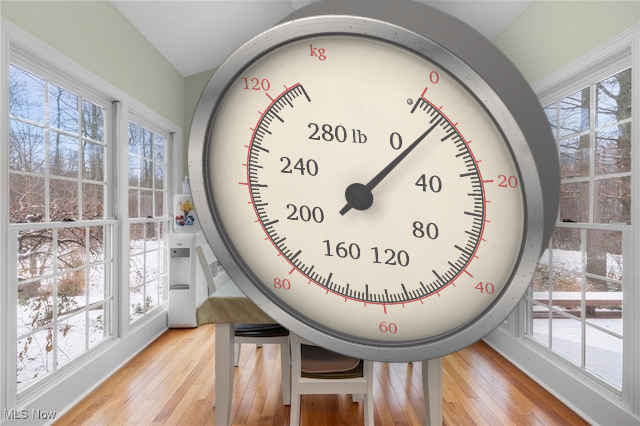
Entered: 12 lb
